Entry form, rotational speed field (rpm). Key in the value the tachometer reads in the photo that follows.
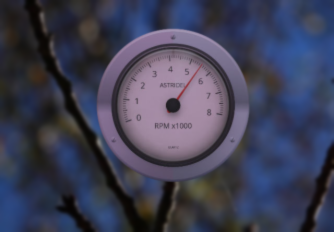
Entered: 5500 rpm
